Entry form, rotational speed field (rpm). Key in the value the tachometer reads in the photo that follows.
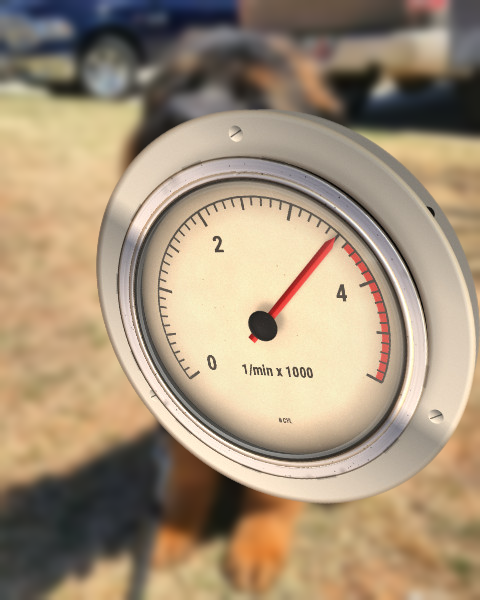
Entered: 3500 rpm
